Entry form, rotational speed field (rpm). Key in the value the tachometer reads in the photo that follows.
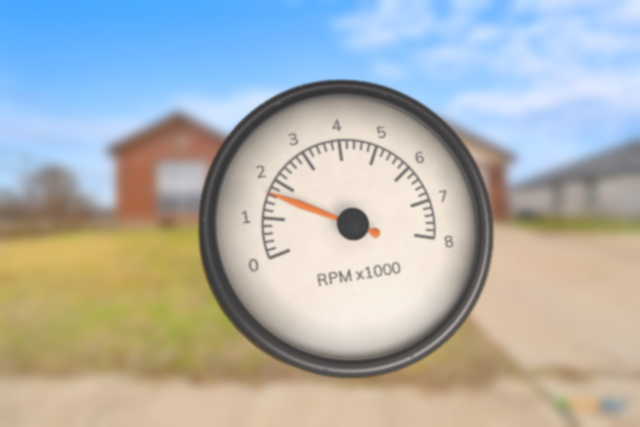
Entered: 1600 rpm
